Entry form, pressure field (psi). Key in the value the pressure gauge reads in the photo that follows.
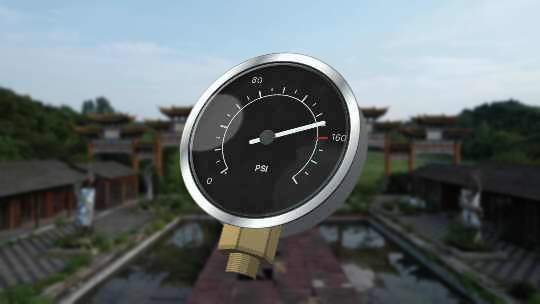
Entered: 150 psi
